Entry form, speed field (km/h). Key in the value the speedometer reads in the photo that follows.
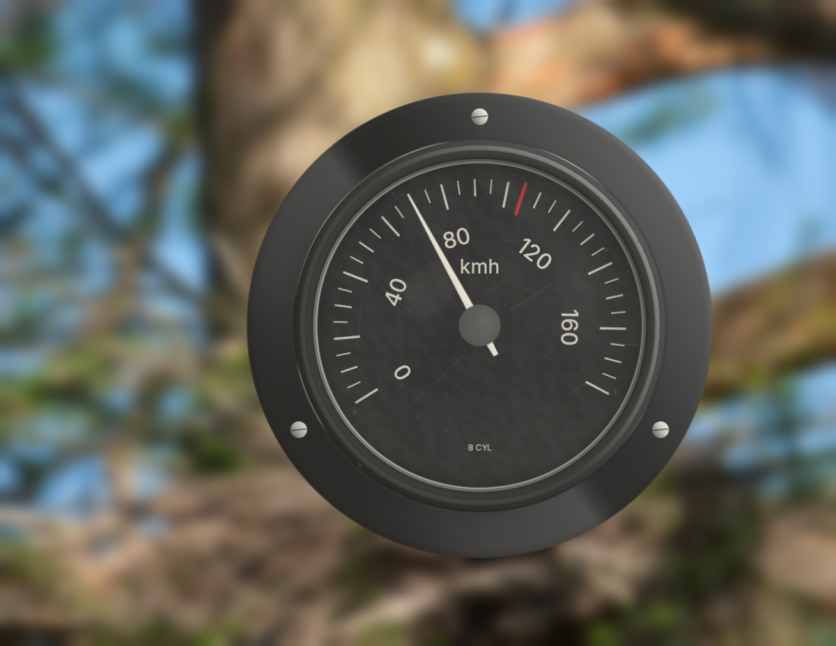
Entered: 70 km/h
